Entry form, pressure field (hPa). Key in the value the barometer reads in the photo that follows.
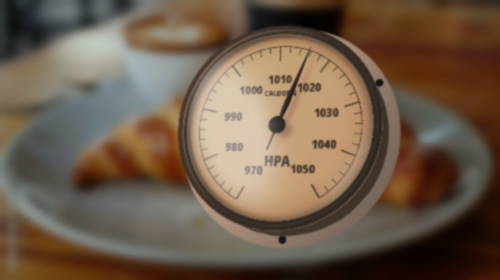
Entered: 1016 hPa
